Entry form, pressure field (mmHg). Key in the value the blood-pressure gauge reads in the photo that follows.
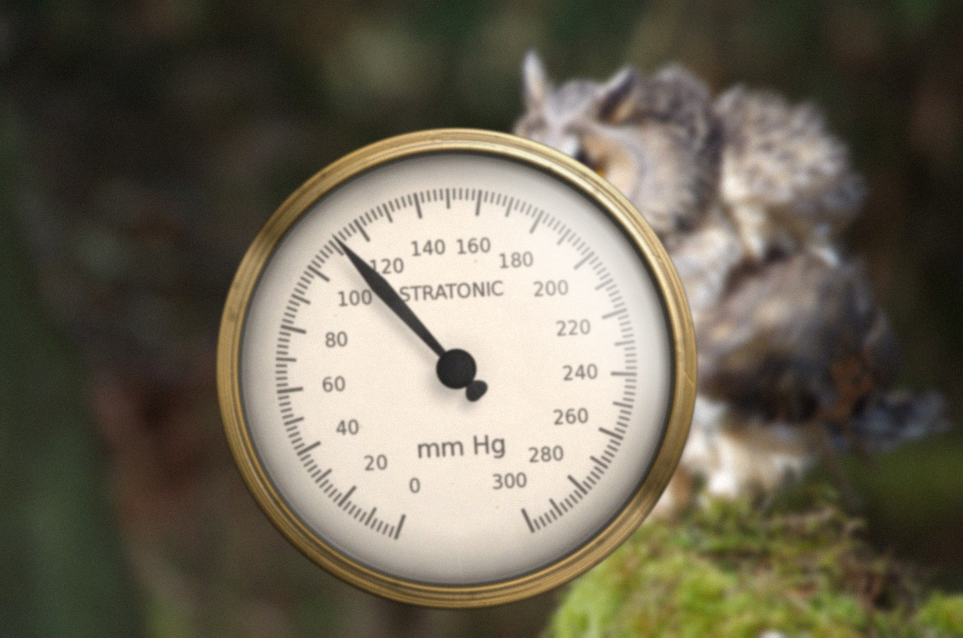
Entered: 112 mmHg
